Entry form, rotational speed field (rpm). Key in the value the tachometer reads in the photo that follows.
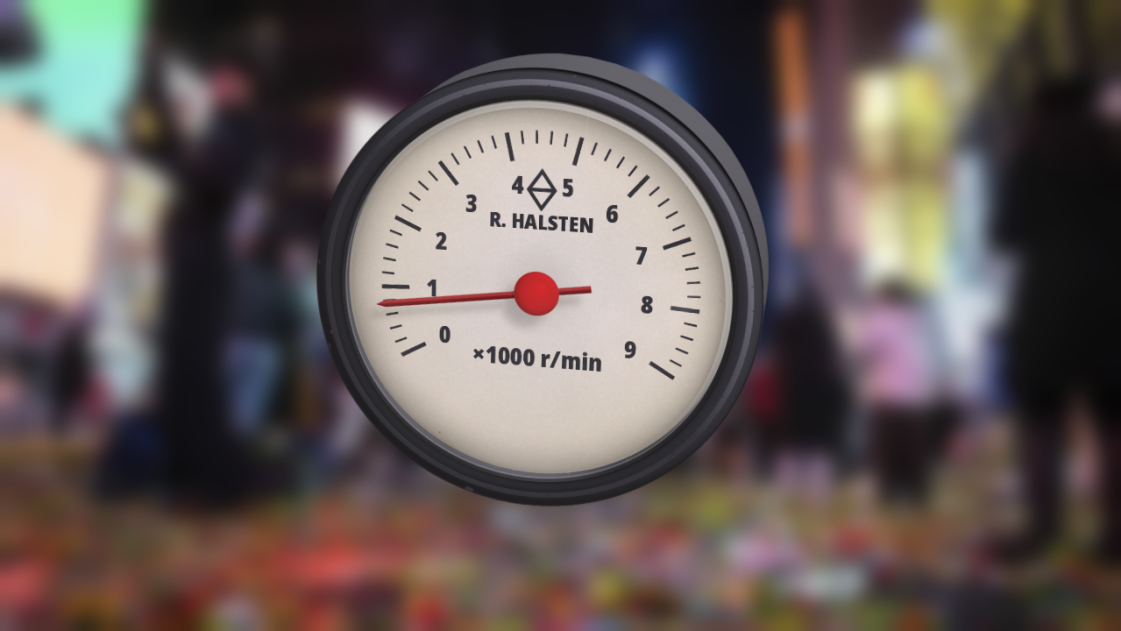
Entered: 800 rpm
